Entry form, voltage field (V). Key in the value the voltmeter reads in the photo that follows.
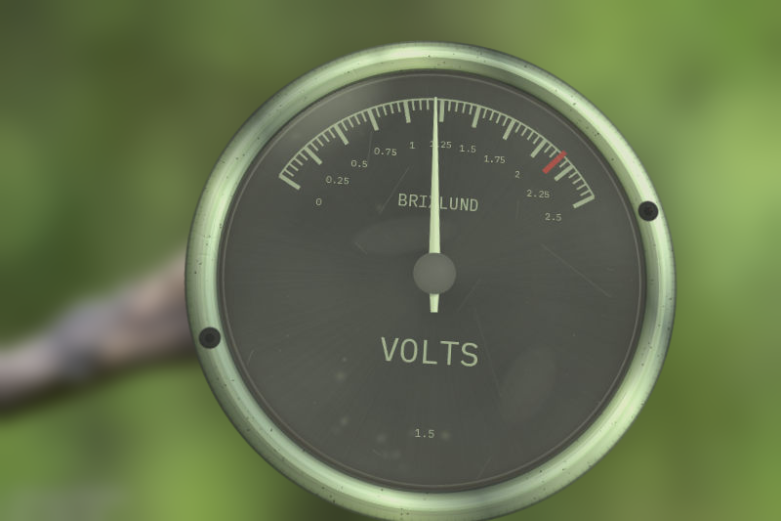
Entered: 1.2 V
